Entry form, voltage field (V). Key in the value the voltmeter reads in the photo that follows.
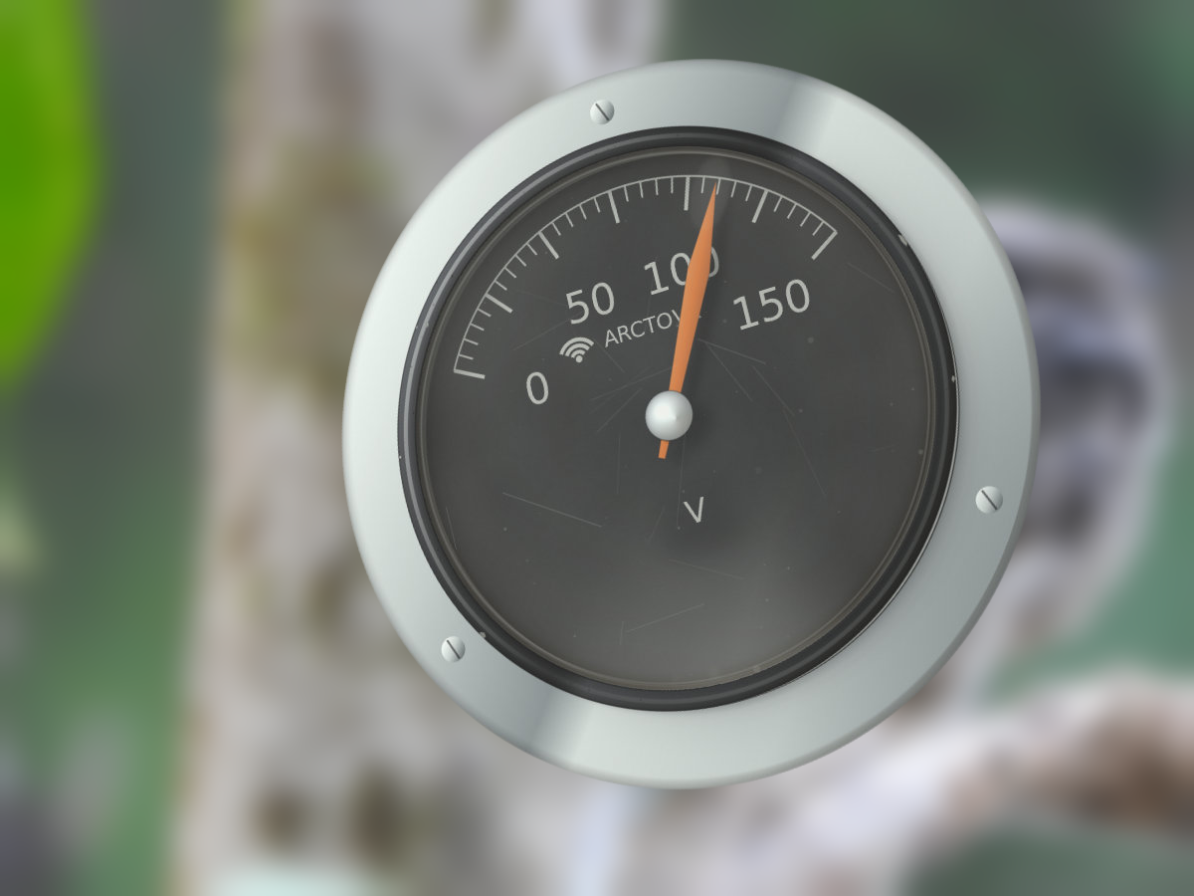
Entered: 110 V
